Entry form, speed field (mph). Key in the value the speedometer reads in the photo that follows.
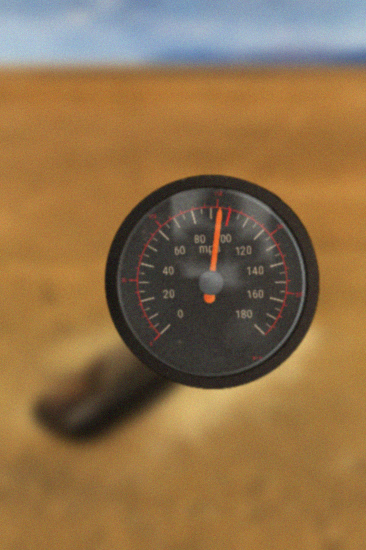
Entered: 95 mph
